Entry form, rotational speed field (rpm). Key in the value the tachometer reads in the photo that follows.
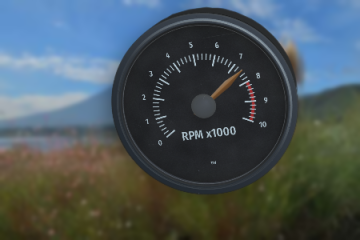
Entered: 7400 rpm
